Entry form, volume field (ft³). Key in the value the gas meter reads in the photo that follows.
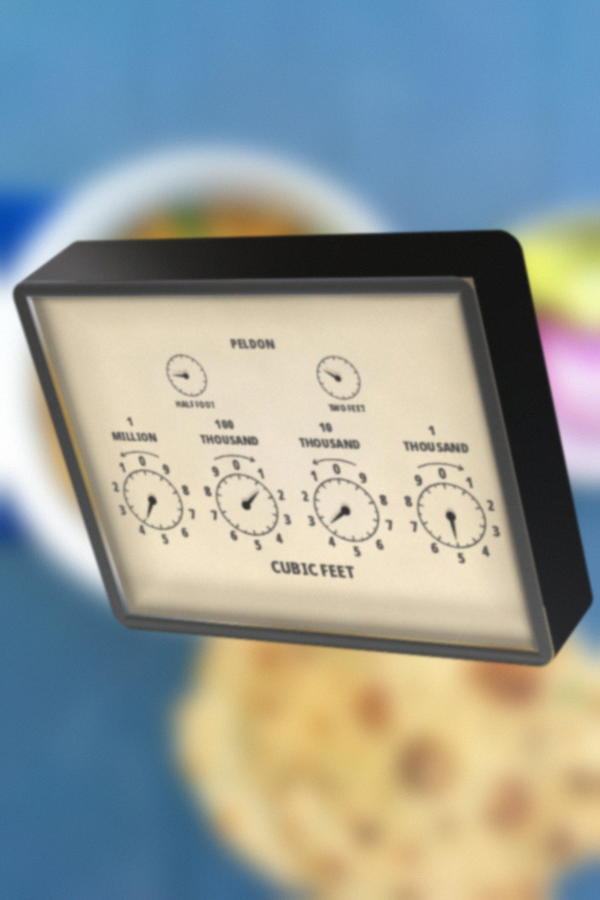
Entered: 413500 ft³
